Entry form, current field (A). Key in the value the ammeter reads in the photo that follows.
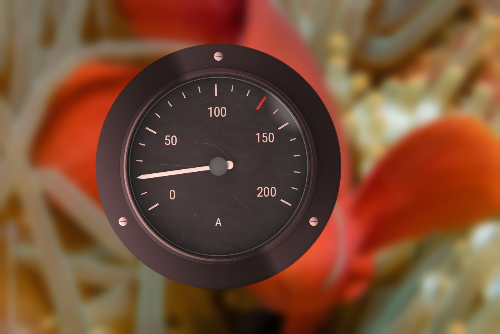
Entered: 20 A
